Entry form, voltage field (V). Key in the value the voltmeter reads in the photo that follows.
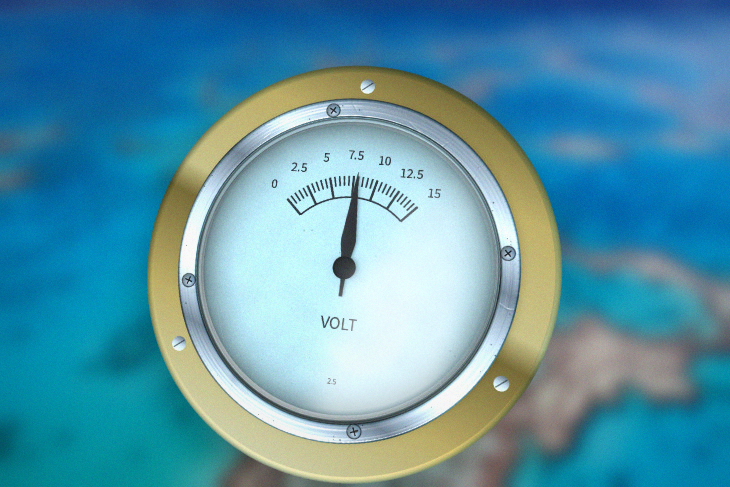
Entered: 8 V
